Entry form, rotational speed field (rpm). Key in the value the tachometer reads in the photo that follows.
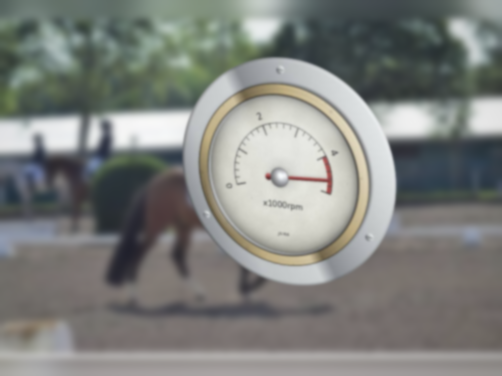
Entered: 4600 rpm
